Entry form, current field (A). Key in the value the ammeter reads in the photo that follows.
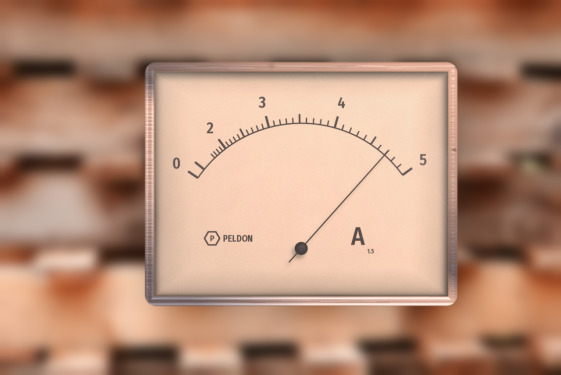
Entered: 4.7 A
